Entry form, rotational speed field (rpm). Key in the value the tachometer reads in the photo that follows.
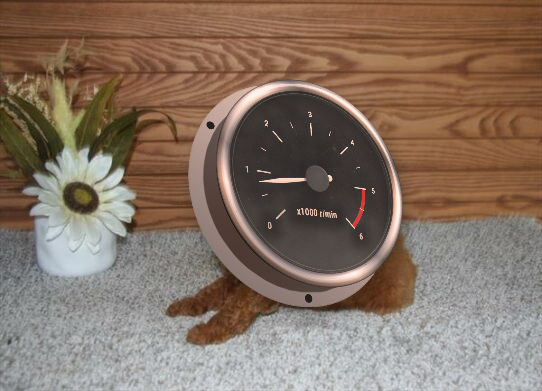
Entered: 750 rpm
